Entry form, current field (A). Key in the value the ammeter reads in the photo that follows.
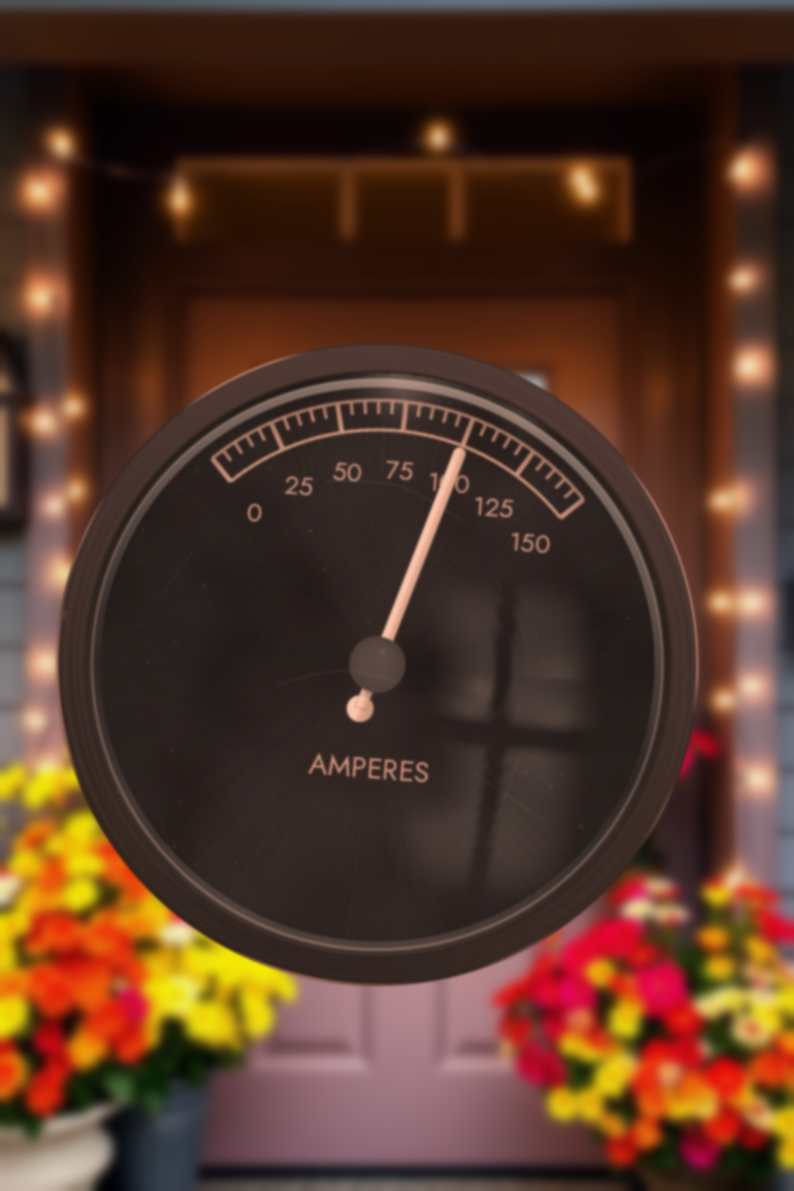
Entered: 100 A
